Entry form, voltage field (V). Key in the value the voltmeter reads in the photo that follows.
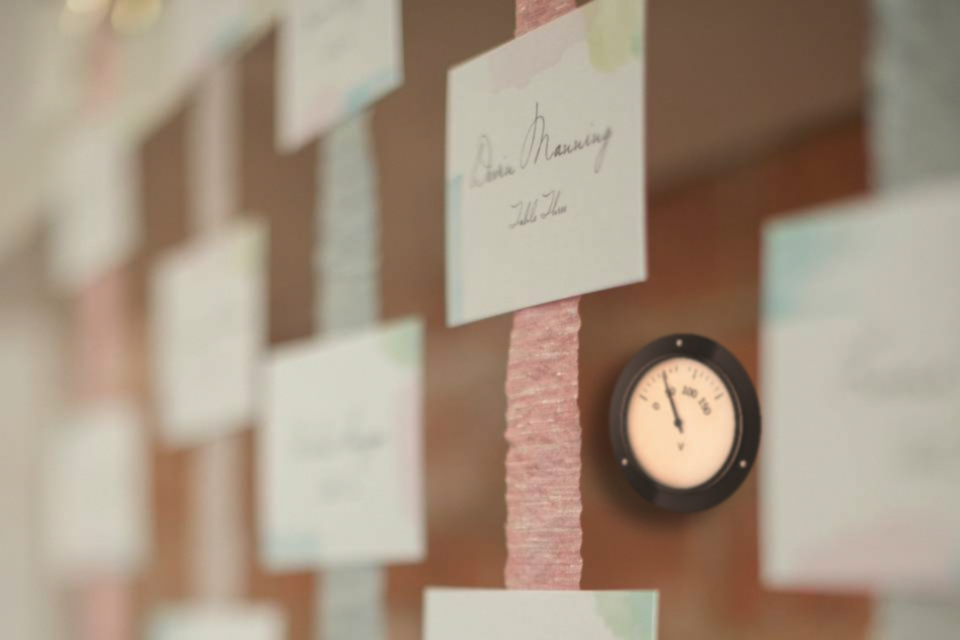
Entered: 50 V
